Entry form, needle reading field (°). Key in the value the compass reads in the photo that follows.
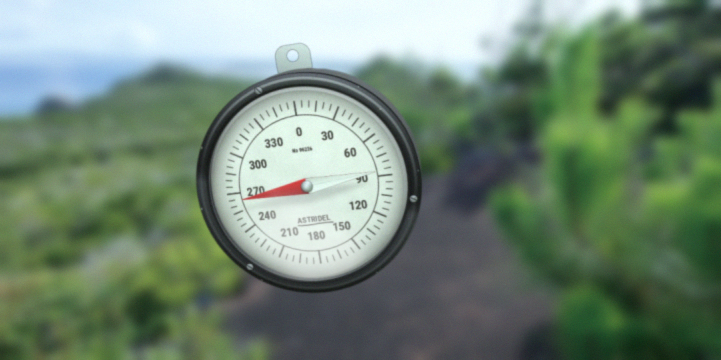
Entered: 265 °
